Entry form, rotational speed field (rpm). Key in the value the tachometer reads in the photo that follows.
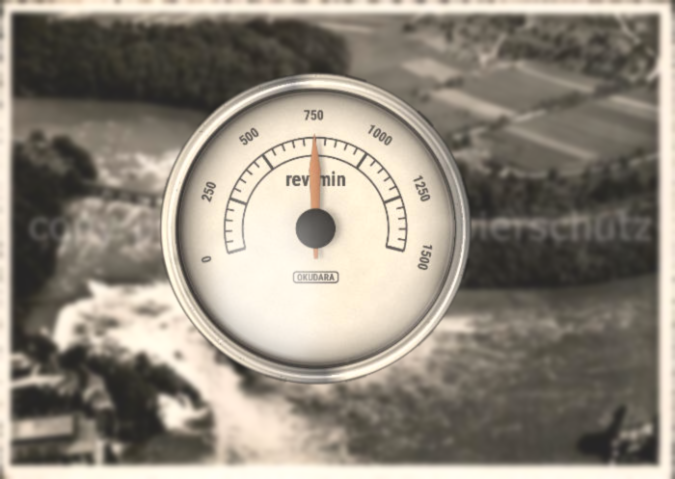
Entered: 750 rpm
